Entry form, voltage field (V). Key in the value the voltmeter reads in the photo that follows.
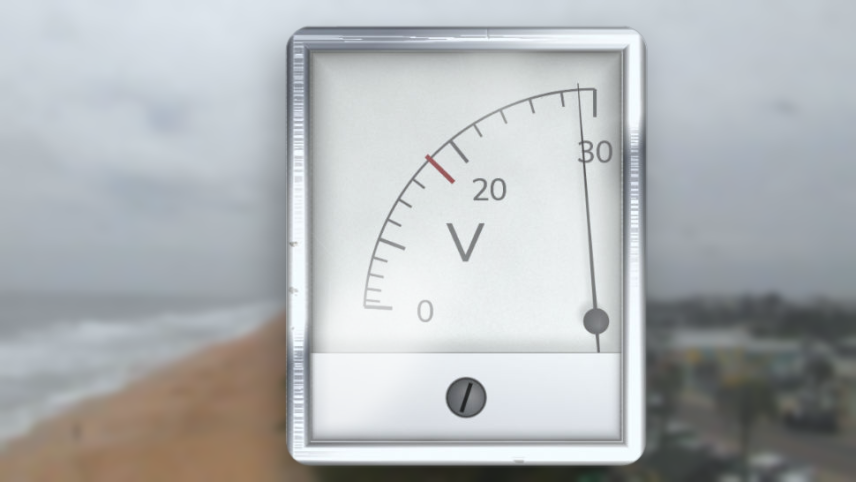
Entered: 29 V
